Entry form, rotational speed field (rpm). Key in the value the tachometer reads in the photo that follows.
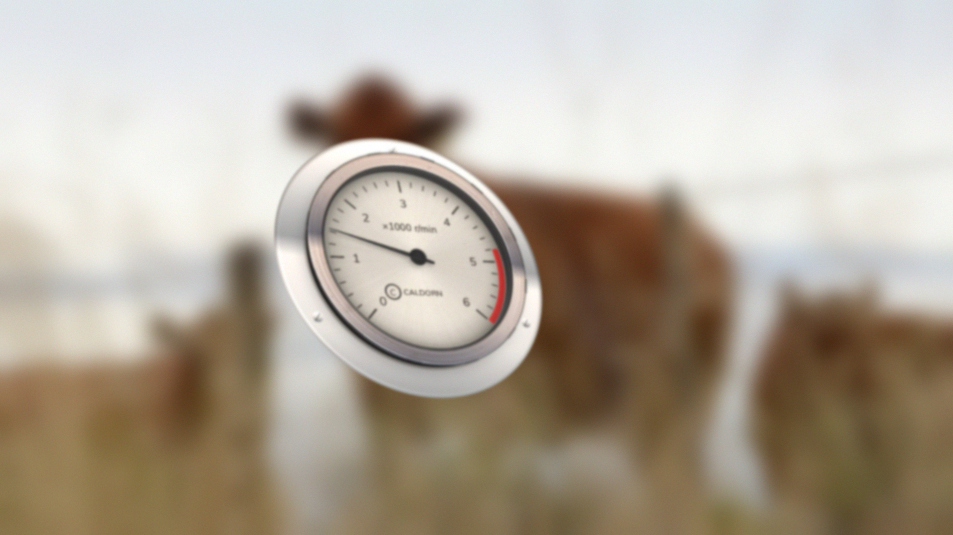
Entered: 1400 rpm
